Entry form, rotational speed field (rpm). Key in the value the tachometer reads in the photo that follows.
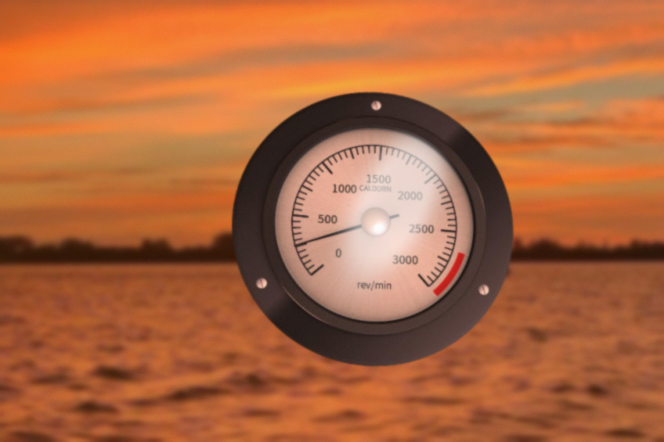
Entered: 250 rpm
